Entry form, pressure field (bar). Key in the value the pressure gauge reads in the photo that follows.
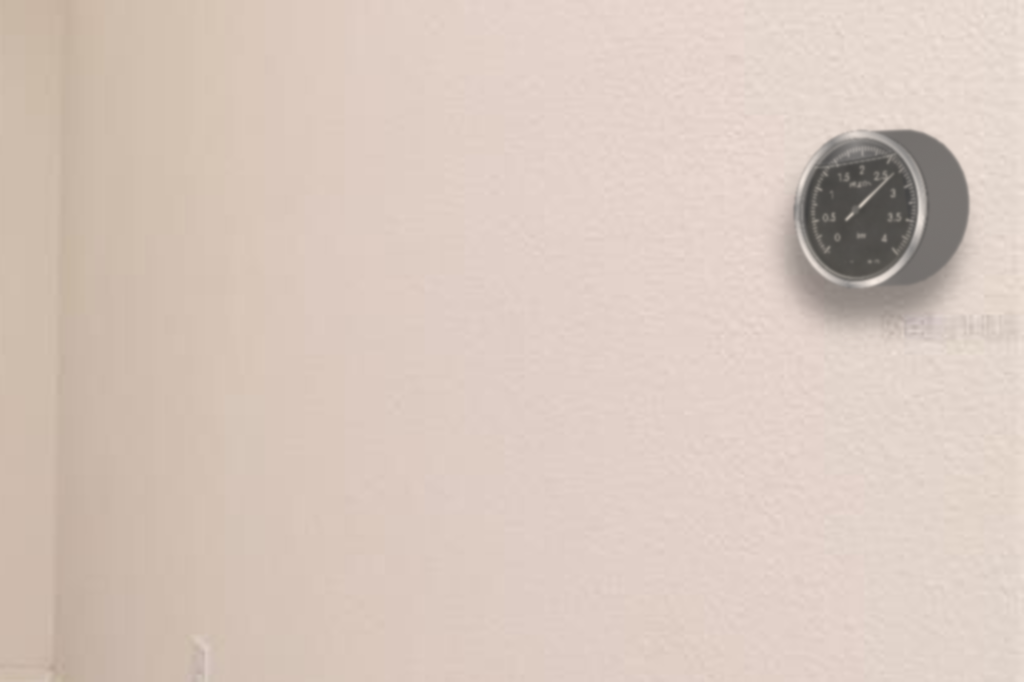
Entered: 2.75 bar
